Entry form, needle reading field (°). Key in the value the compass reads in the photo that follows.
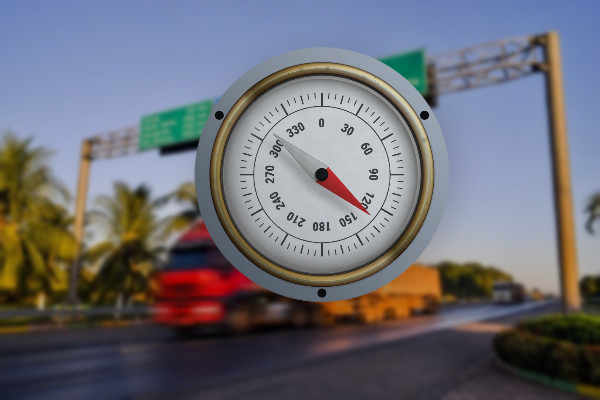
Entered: 130 °
